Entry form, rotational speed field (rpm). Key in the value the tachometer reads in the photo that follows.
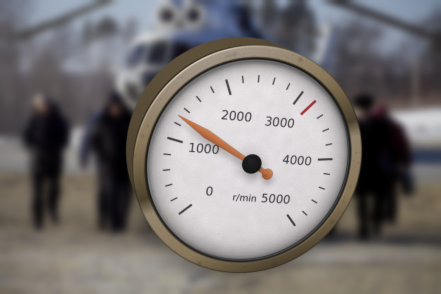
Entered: 1300 rpm
